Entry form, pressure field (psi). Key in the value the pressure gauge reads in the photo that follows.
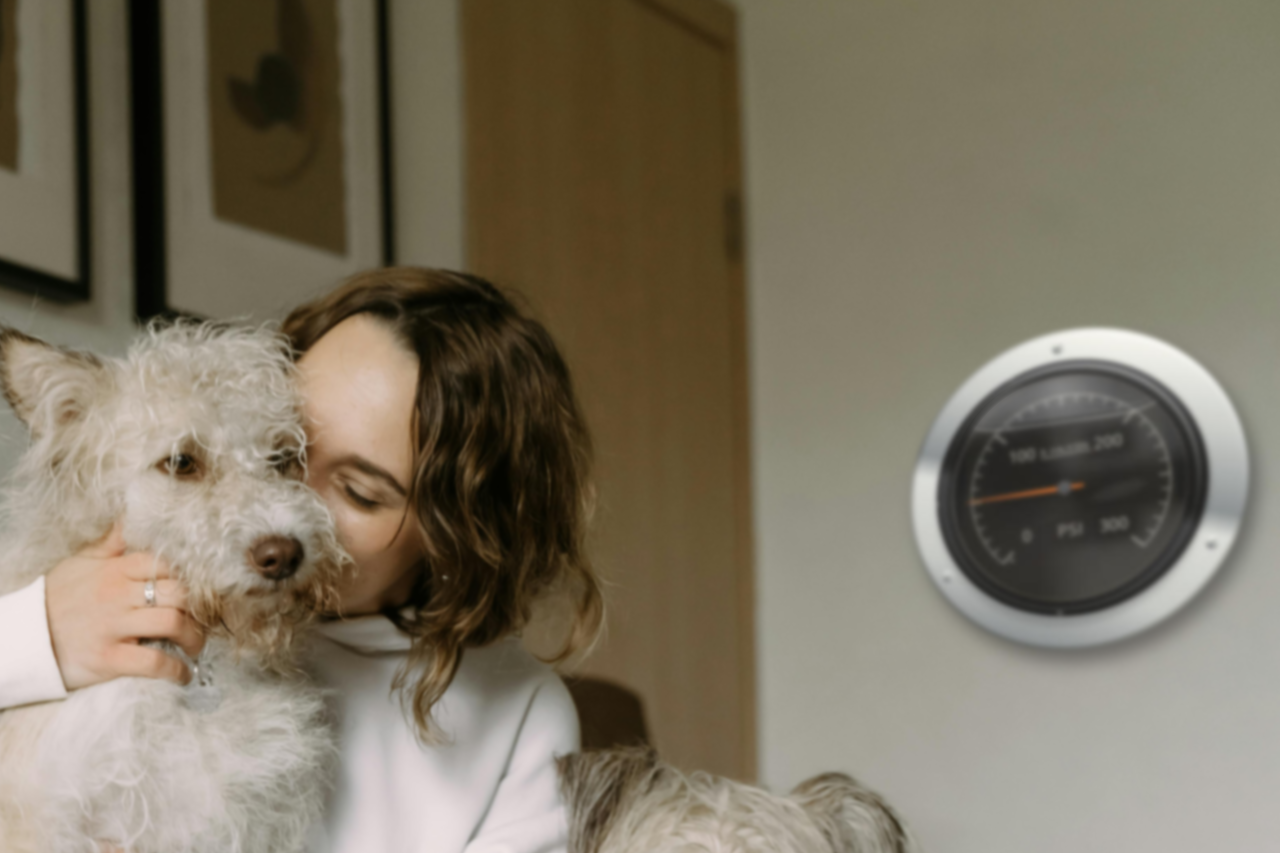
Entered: 50 psi
